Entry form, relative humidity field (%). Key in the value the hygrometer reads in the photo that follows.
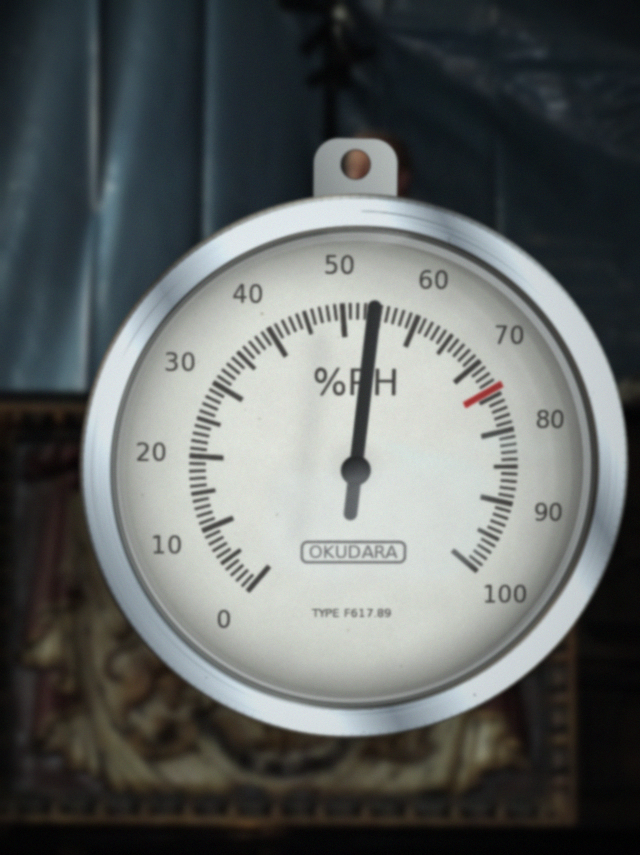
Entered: 54 %
